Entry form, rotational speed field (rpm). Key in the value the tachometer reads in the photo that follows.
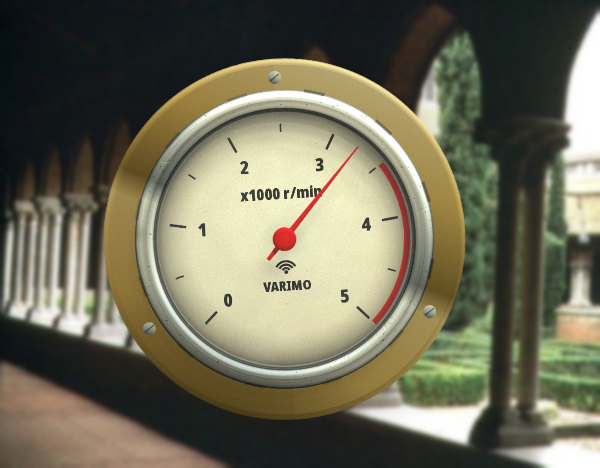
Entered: 3250 rpm
